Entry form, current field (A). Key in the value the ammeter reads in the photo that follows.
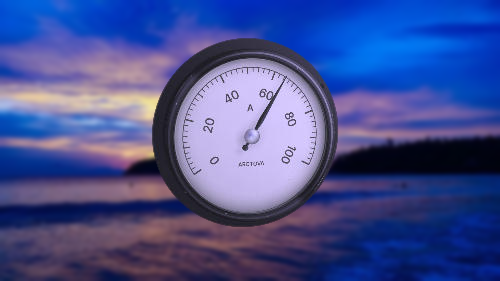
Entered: 64 A
